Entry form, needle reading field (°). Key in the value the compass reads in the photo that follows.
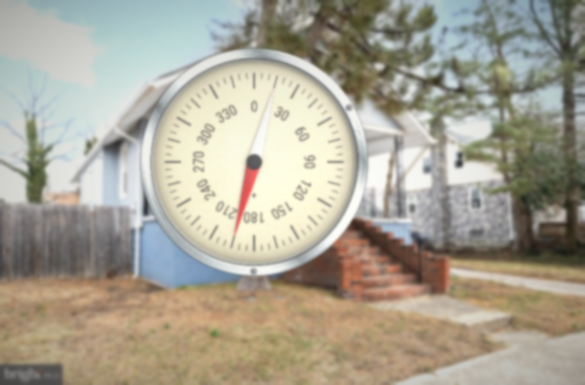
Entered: 195 °
